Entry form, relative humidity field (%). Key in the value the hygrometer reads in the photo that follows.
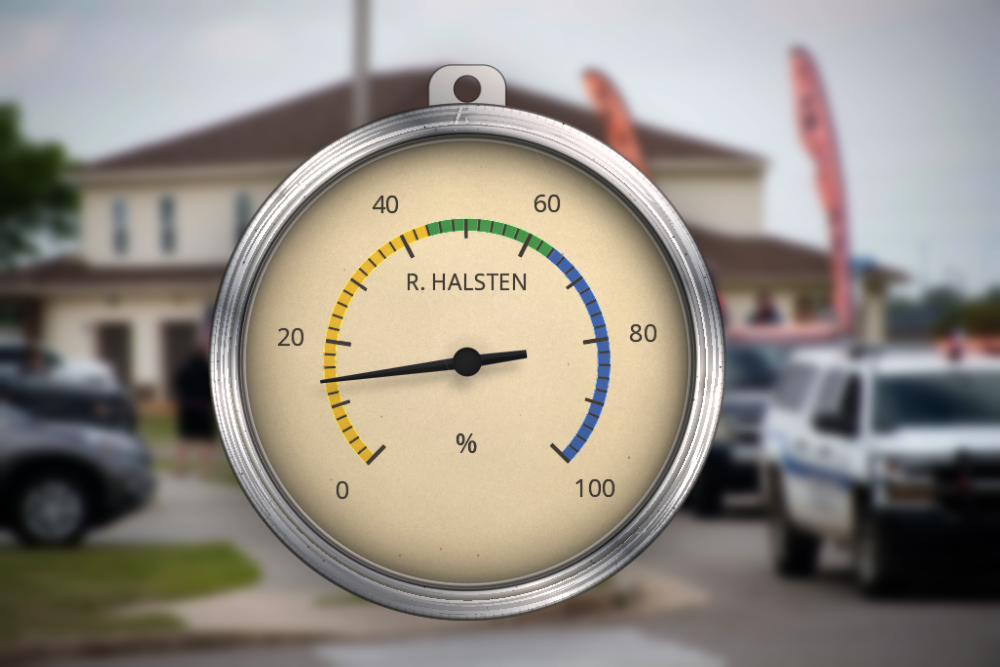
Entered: 14 %
